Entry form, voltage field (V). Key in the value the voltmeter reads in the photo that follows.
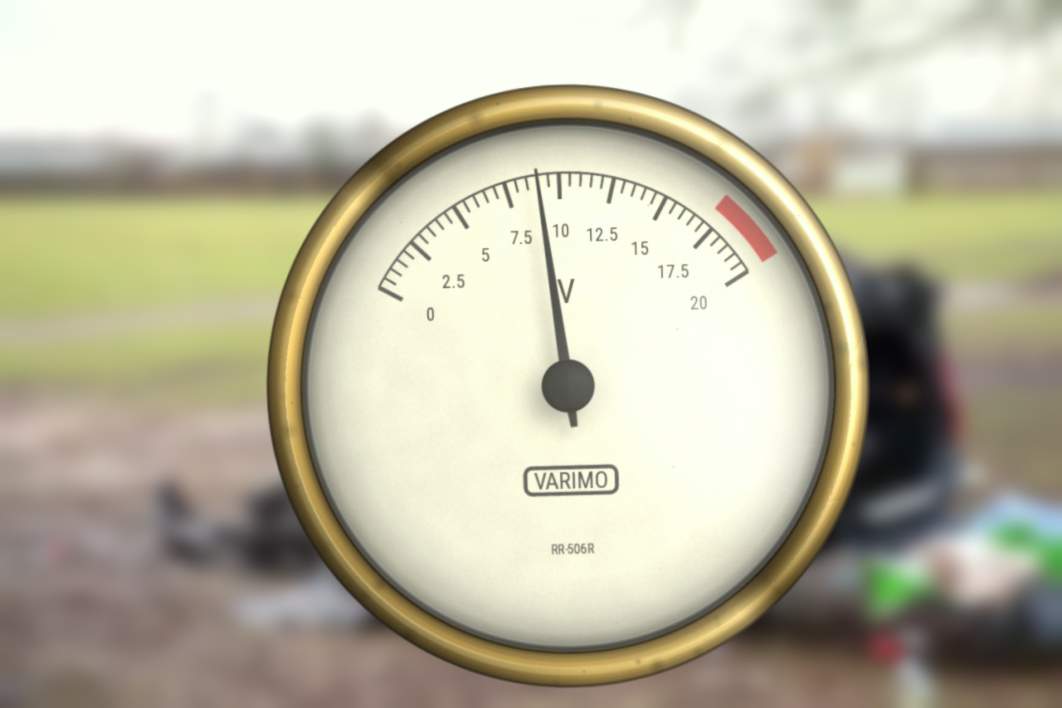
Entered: 9 V
